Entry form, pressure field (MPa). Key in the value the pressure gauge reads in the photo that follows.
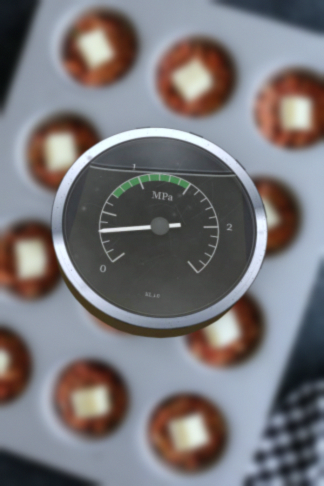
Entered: 0.3 MPa
